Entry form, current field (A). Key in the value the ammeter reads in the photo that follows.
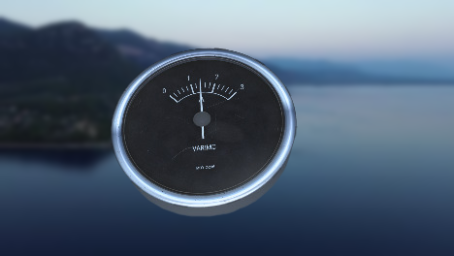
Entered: 1.4 A
